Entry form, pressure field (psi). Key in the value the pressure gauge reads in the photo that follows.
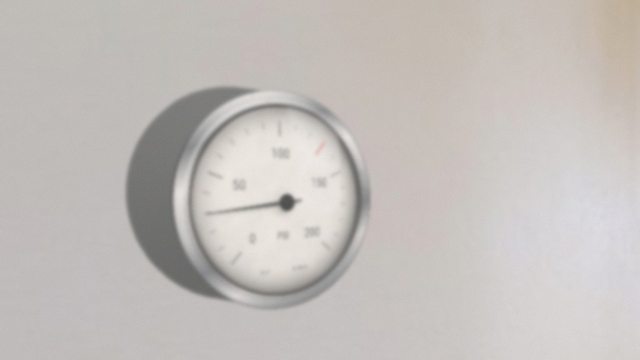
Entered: 30 psi
